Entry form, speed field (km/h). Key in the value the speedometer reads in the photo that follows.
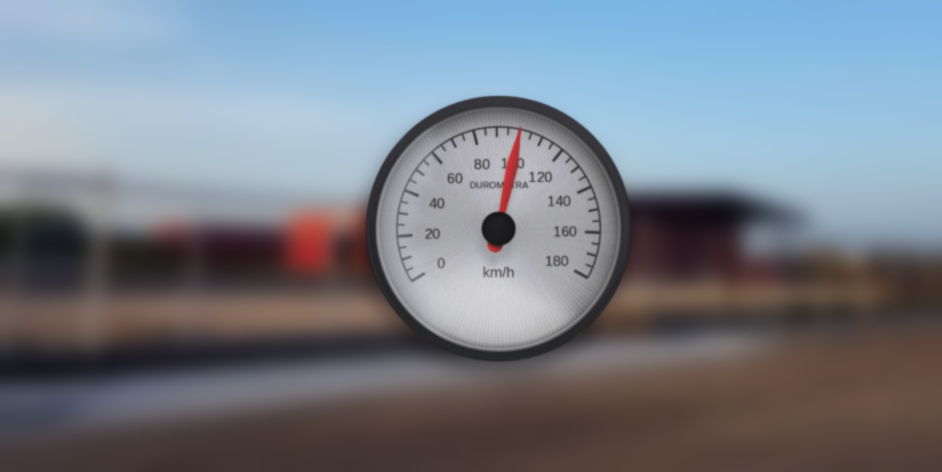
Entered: 100 km/h
